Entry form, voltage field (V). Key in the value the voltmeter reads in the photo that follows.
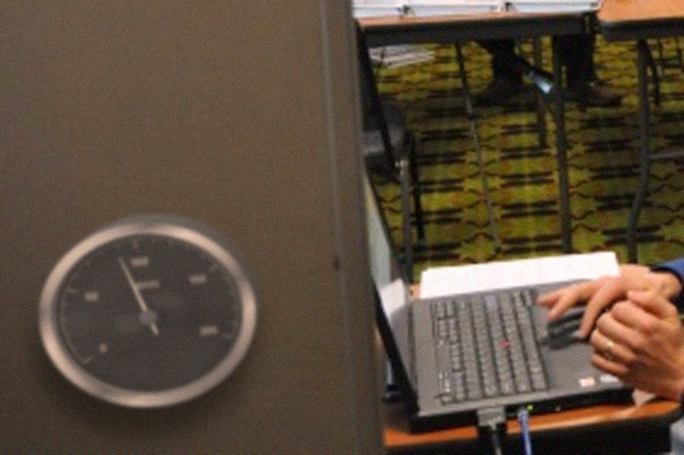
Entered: 90 V
